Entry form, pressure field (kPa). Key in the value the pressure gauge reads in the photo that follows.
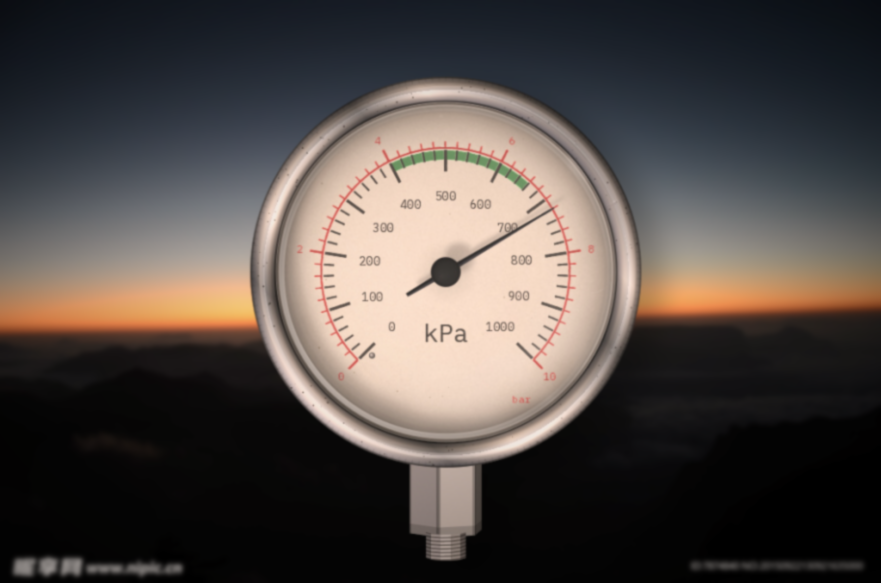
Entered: 720 kPa
